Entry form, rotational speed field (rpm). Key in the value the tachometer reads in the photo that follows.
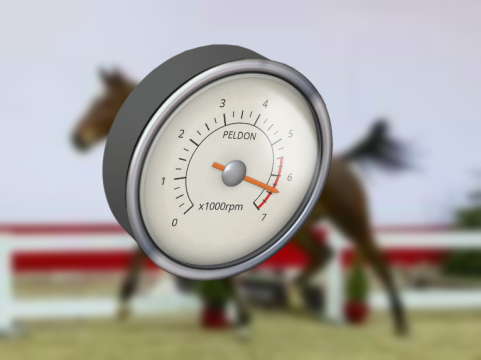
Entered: 6375 rpm
